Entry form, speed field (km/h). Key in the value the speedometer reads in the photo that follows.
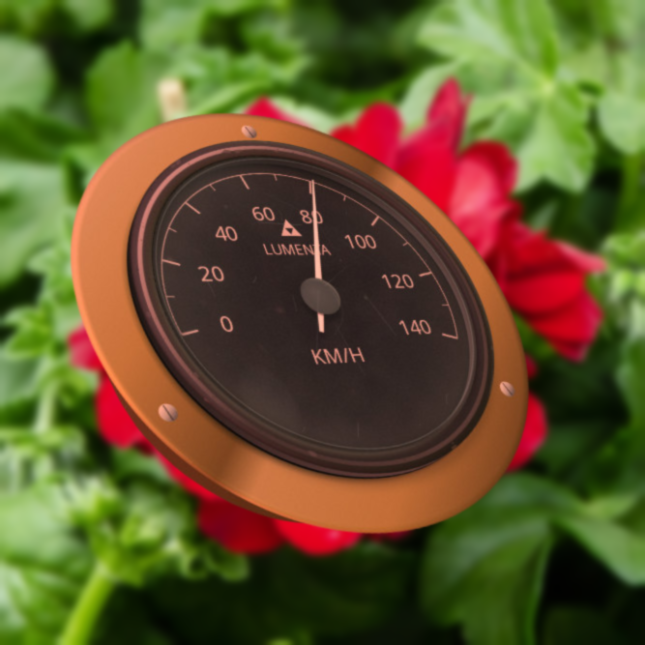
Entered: 80 km/h
